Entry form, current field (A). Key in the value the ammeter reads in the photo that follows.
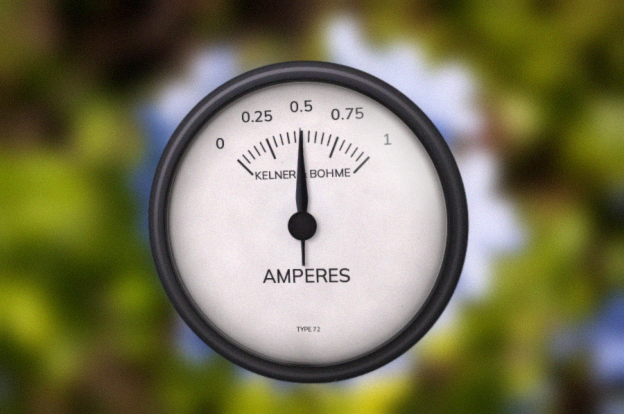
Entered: 0.5 A
